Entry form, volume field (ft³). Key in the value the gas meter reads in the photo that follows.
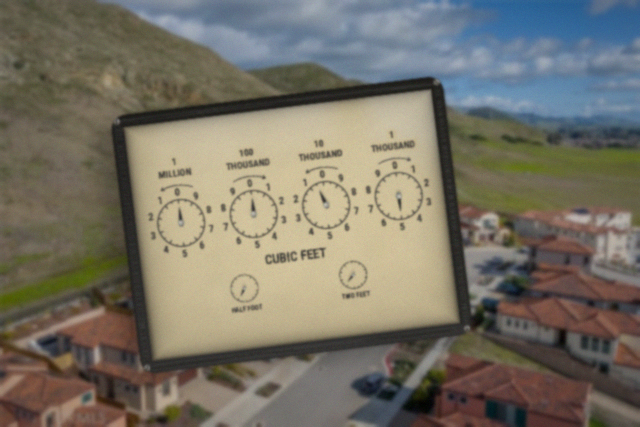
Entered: 500 ft³
